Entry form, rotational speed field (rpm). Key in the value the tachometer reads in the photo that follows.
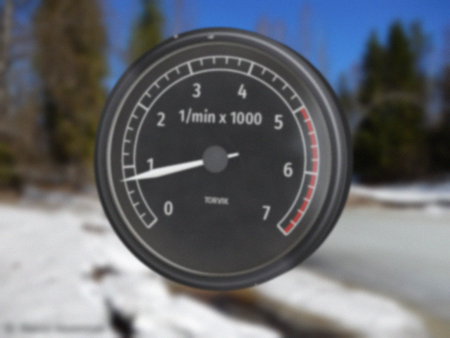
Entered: 800 rpm
